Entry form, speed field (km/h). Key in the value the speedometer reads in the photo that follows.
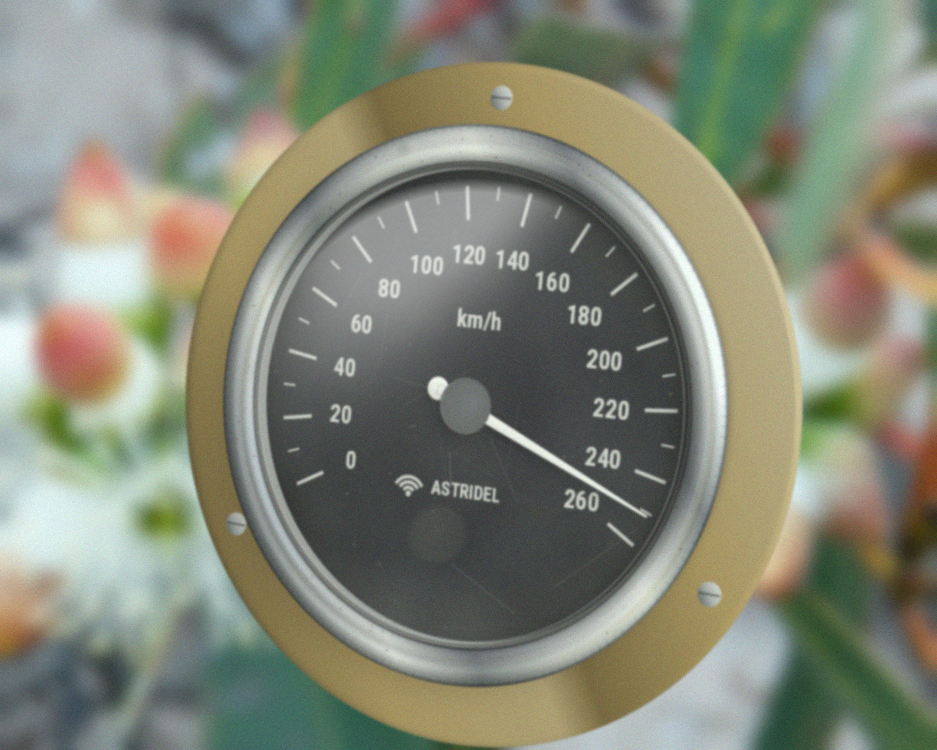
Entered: 250 km/h
